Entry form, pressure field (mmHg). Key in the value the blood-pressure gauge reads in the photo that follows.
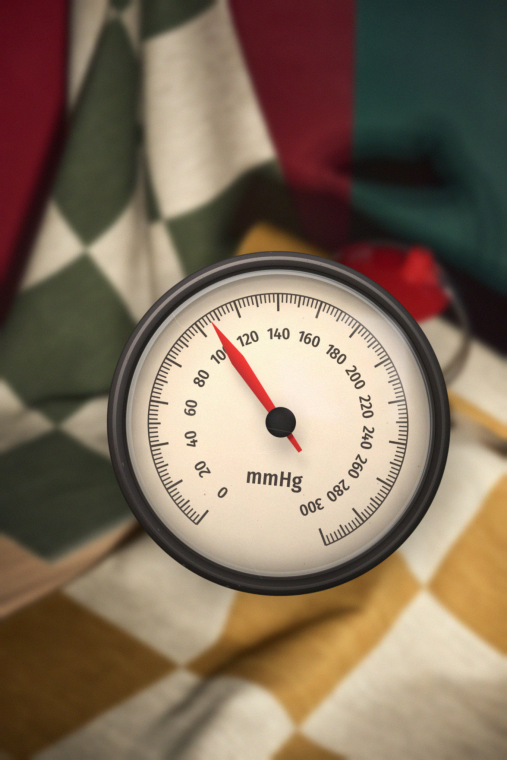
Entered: 106 mmHg
